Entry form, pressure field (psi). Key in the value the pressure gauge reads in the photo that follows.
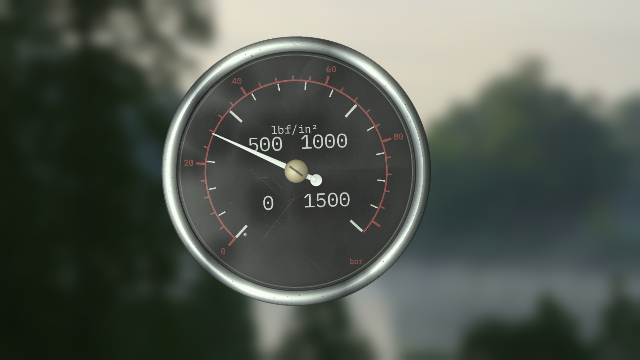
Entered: 400 psi
